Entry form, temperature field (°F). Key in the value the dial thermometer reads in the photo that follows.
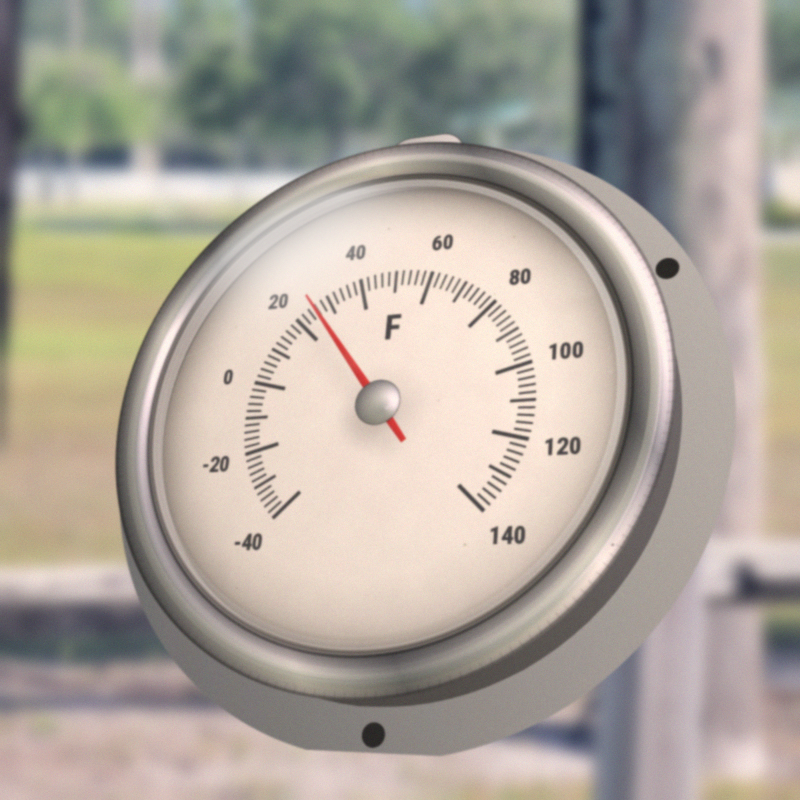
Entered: 26 °F
